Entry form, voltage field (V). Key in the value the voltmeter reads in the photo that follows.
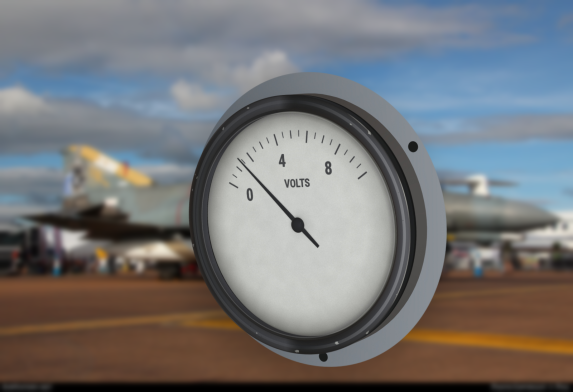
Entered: 1.5 V
